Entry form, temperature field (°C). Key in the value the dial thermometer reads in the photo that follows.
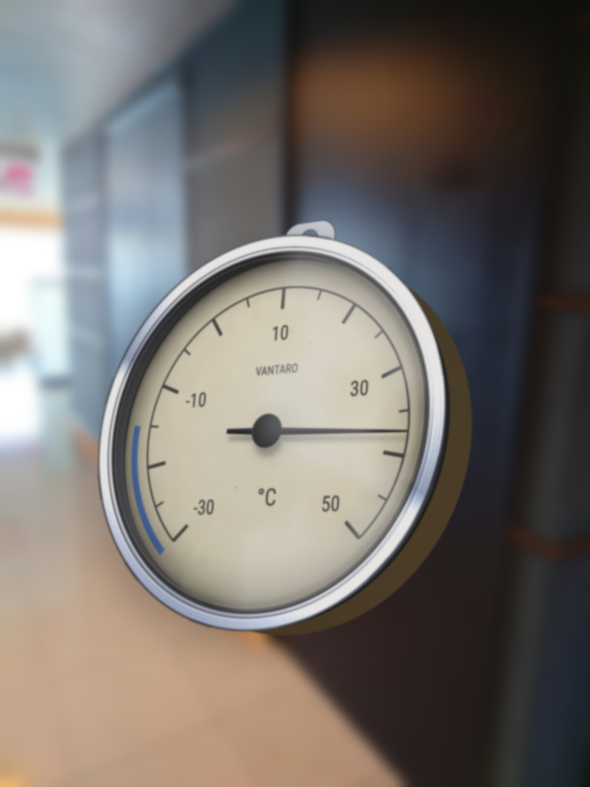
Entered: 37.5 °C
